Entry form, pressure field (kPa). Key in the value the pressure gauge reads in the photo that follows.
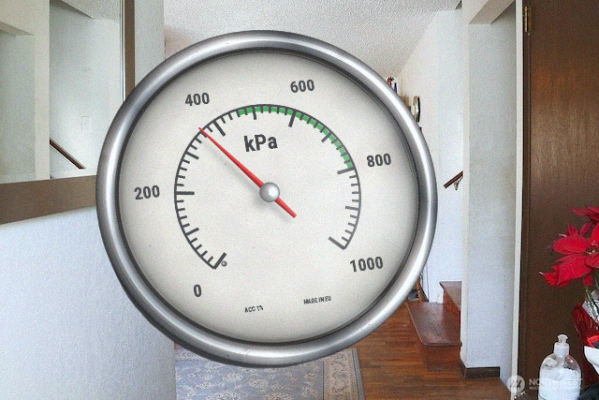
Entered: 360 kPa
